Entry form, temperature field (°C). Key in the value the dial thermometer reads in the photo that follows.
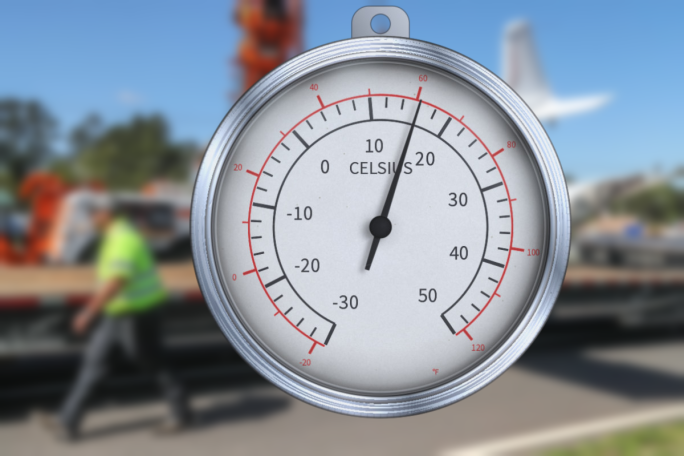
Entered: 16 °C
